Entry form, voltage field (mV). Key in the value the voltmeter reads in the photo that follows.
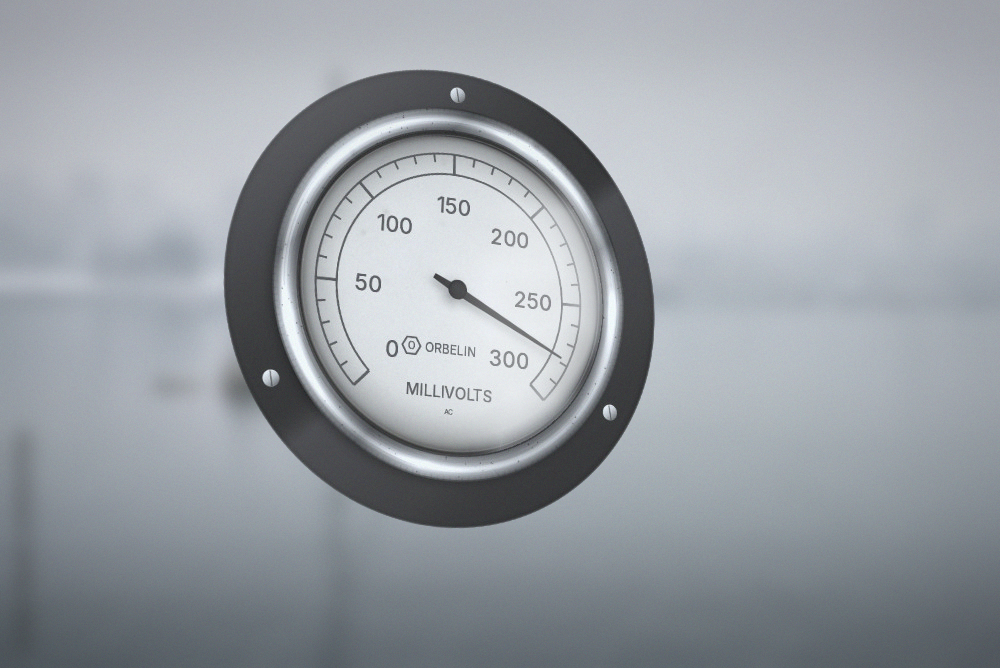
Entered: 280 mV
